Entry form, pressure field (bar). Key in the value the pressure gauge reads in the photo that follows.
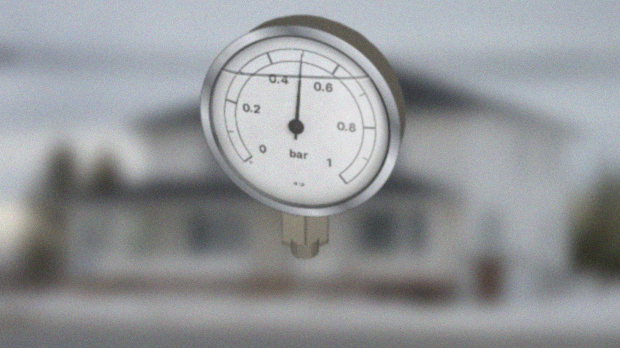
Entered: 0.5 bar
